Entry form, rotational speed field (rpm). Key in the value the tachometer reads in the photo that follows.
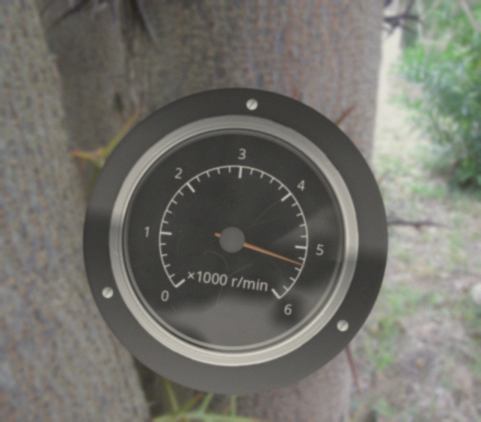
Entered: 5300 rpm
